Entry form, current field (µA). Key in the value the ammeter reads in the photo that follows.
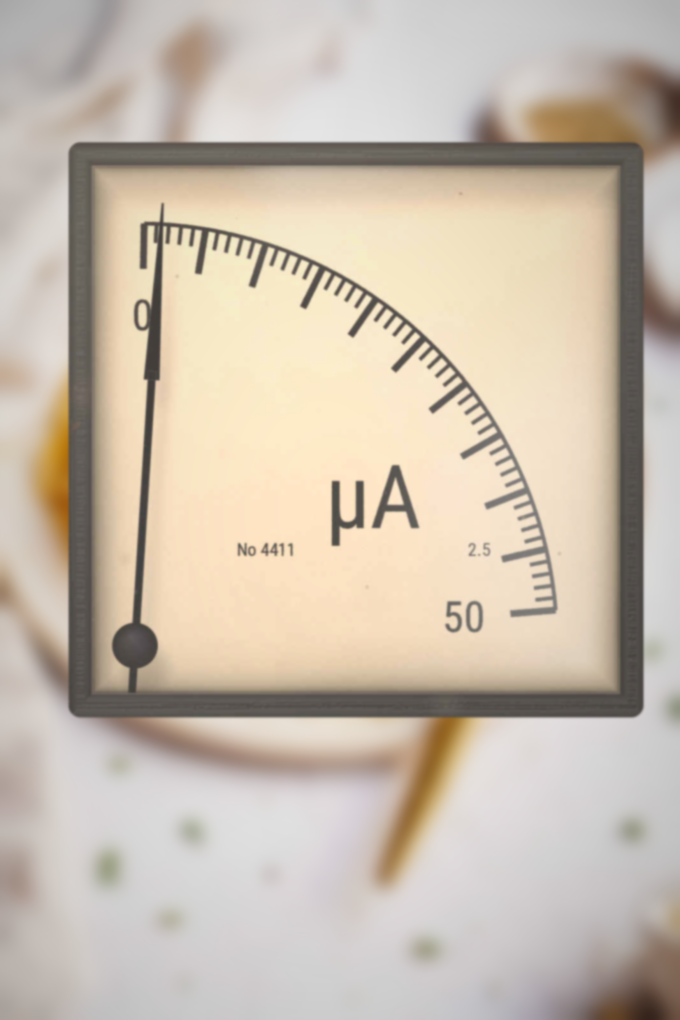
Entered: 1.5 µA
